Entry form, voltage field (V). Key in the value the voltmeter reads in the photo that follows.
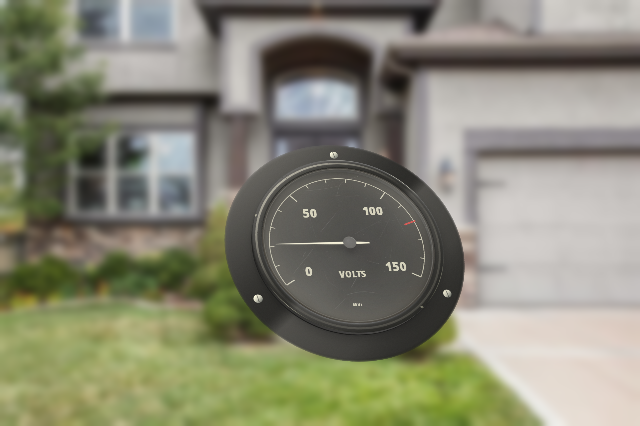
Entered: 20 V
